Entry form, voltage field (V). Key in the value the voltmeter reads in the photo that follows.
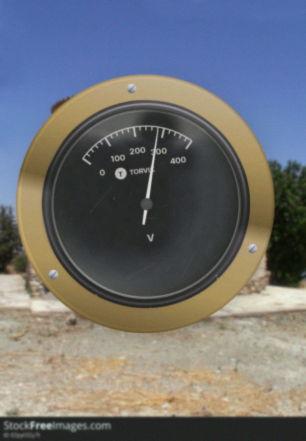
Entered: 280 V
